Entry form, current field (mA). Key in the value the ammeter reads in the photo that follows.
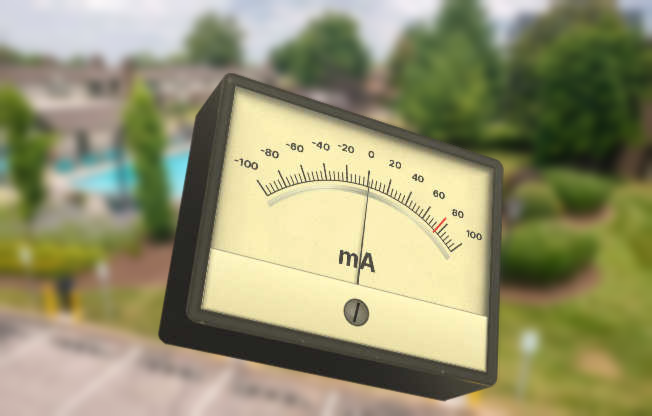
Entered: 0 mA
